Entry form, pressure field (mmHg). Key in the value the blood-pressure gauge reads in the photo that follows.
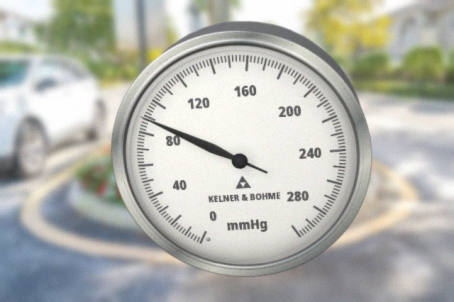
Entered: 90 mmHg
